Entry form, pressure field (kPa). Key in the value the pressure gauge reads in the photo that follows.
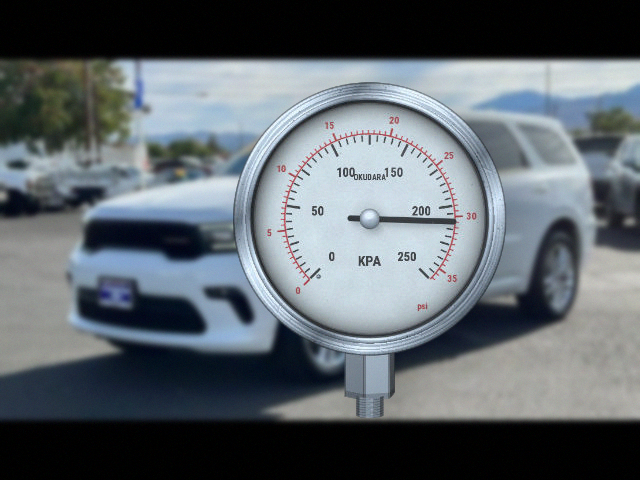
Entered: 210 kPa
